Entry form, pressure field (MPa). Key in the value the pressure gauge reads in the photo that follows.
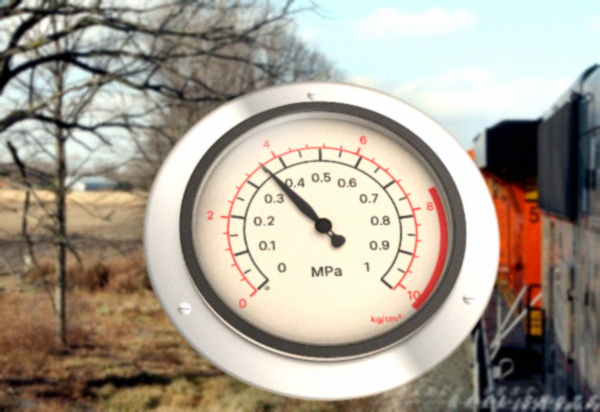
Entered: 0.35 MPa
